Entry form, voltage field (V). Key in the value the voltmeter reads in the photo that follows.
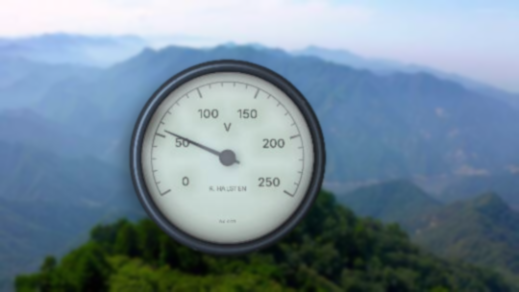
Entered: 55 V
